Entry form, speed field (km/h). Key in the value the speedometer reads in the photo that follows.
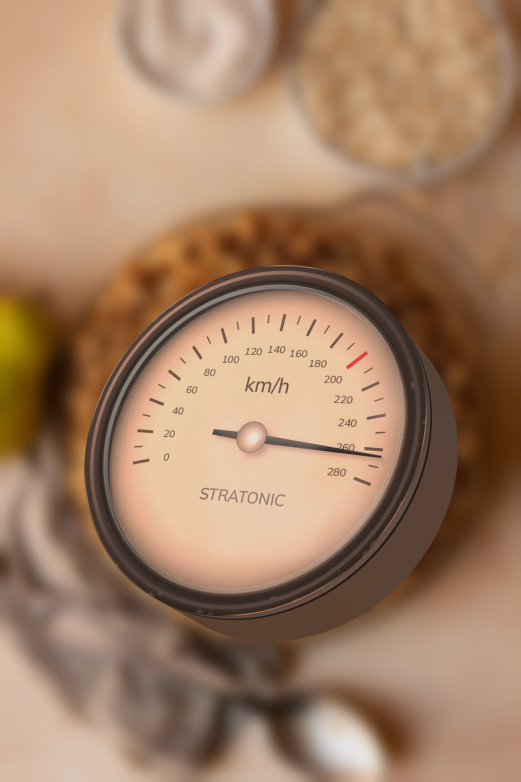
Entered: 265 km/h
